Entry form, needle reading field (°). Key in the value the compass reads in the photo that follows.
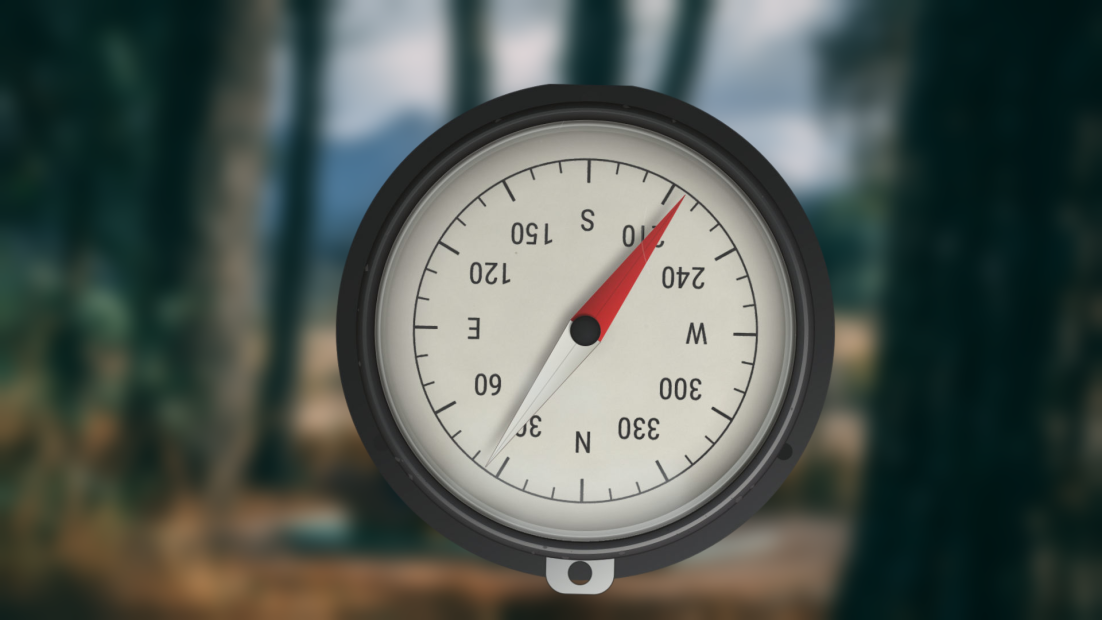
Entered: 215 °
